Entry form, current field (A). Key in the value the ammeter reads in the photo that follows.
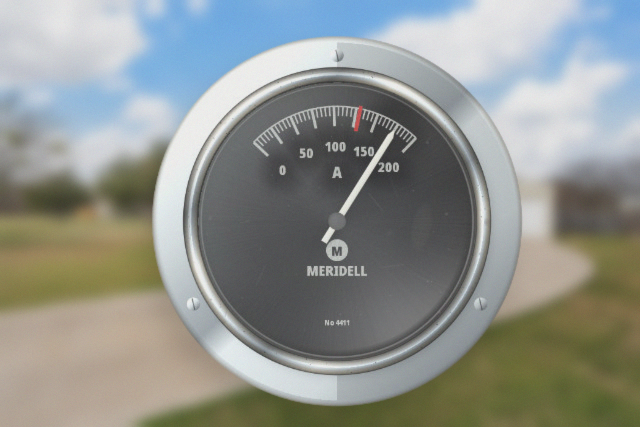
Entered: 175 A
